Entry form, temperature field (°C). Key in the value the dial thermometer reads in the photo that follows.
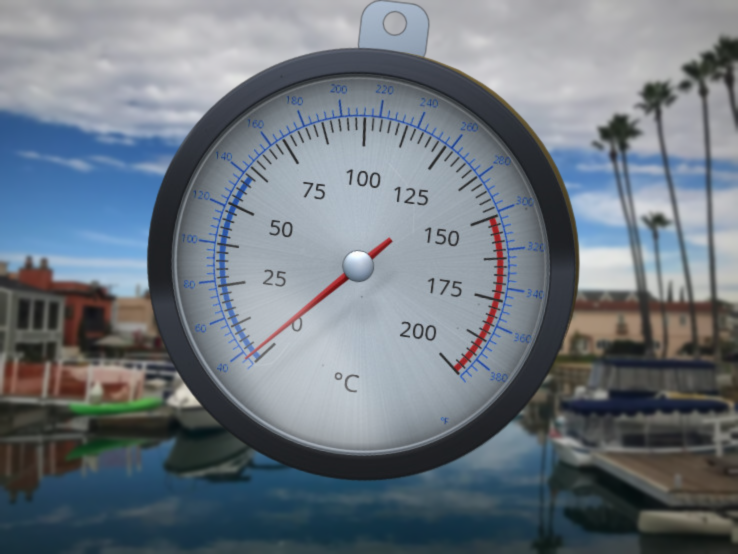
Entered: 2.5 °C
